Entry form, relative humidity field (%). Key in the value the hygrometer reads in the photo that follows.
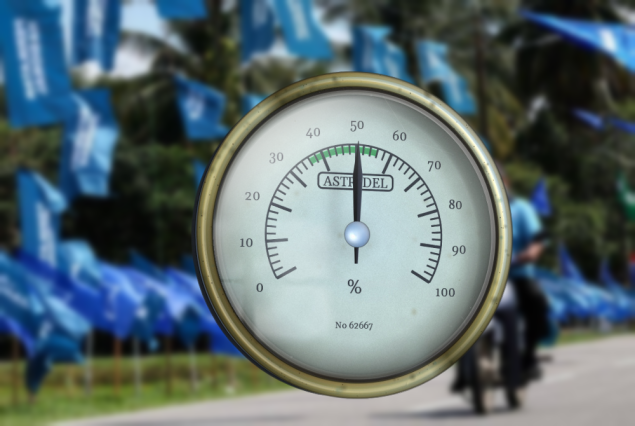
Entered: 50 %
